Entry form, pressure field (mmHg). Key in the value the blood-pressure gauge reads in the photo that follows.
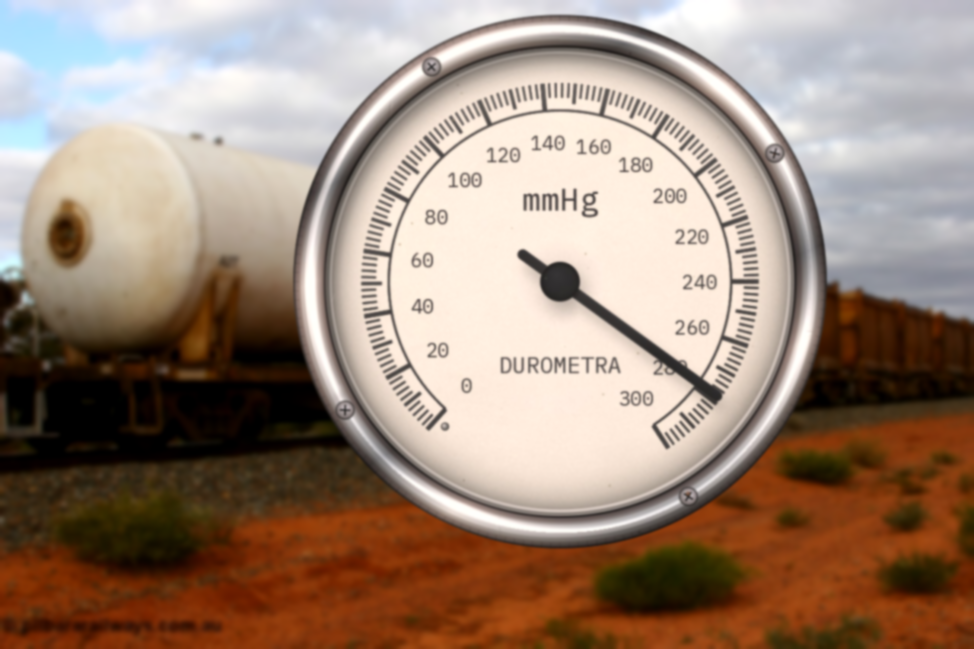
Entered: 278 mmHg
